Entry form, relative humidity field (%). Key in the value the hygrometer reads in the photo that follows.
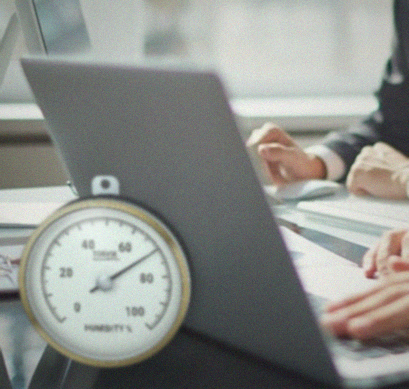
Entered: 70 %
